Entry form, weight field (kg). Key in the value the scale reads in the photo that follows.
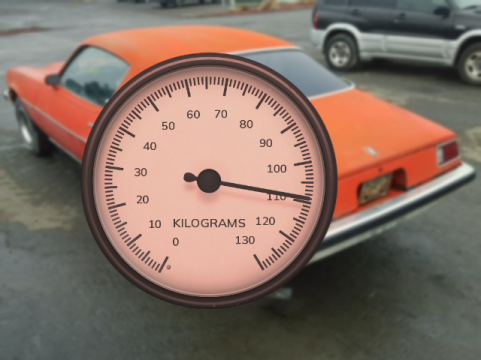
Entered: 109 kg
